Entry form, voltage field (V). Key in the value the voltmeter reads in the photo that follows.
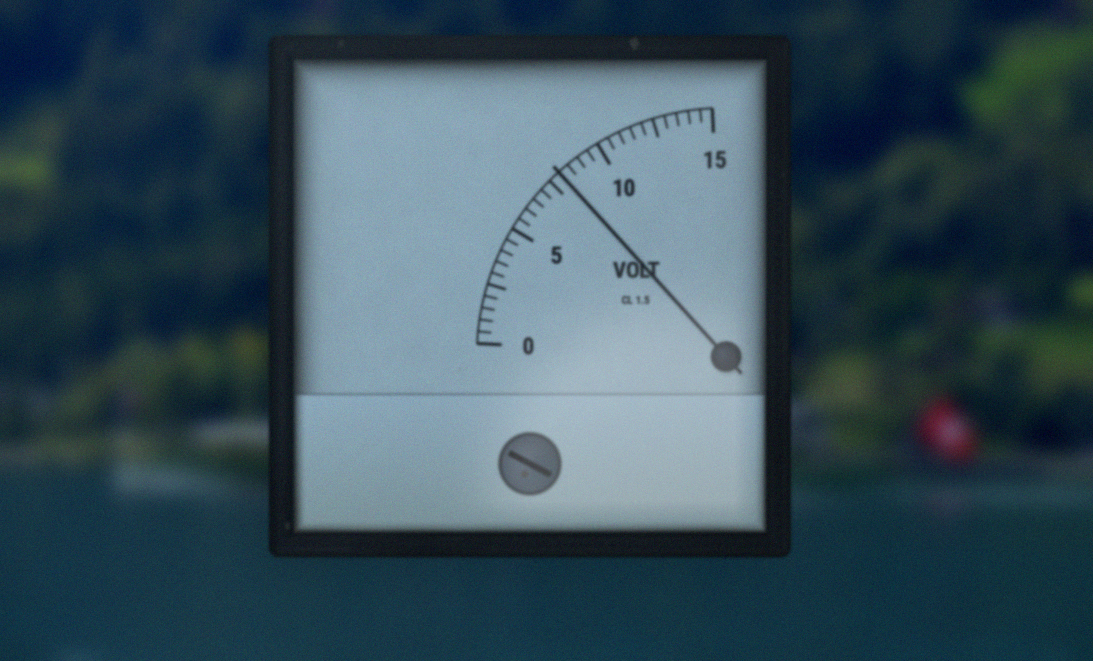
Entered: 8 V
